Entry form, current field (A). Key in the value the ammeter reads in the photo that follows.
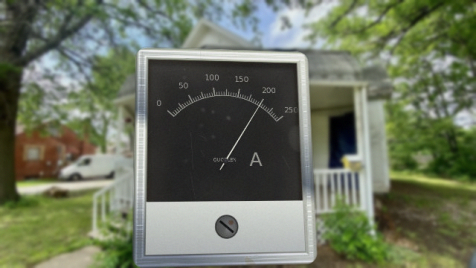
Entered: 200 A
